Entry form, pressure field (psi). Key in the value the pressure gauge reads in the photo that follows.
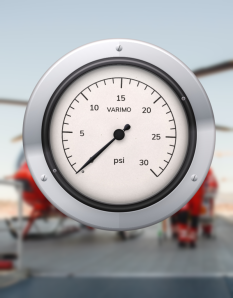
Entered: 0 psi
